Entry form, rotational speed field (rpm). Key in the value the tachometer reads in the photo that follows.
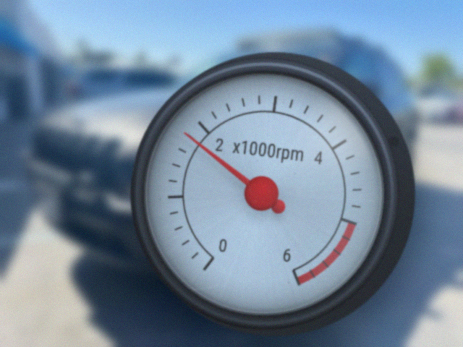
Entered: 1800 rpm
